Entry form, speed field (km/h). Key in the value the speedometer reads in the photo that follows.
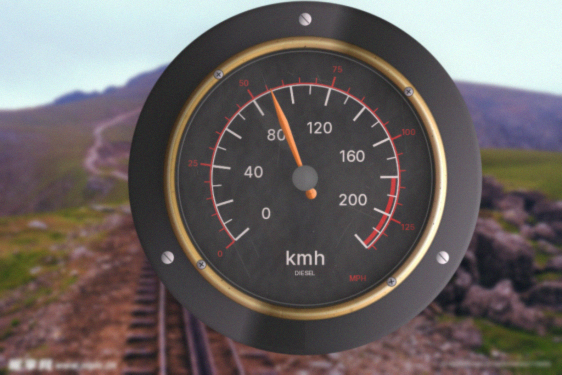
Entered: 90 km/h
